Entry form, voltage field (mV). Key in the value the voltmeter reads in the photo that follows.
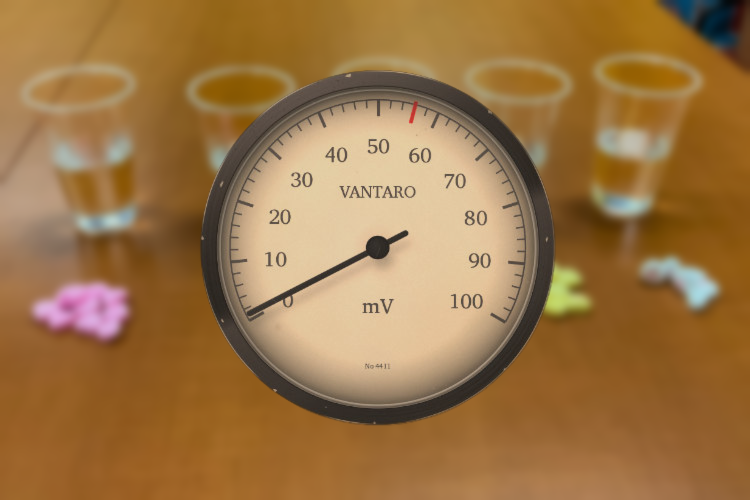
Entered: 1 mV
